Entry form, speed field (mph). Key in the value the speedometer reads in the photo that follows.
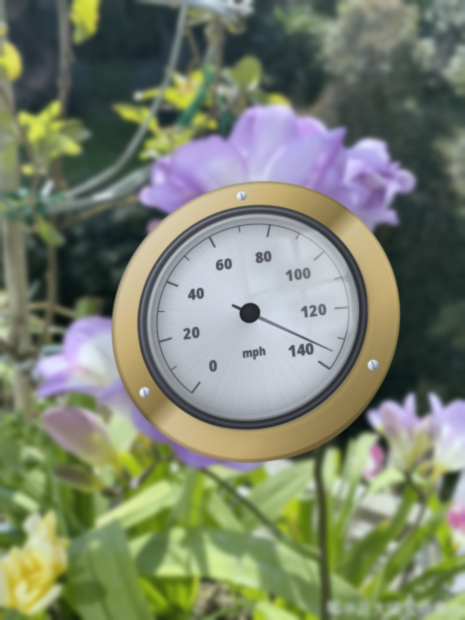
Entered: 135 mph
